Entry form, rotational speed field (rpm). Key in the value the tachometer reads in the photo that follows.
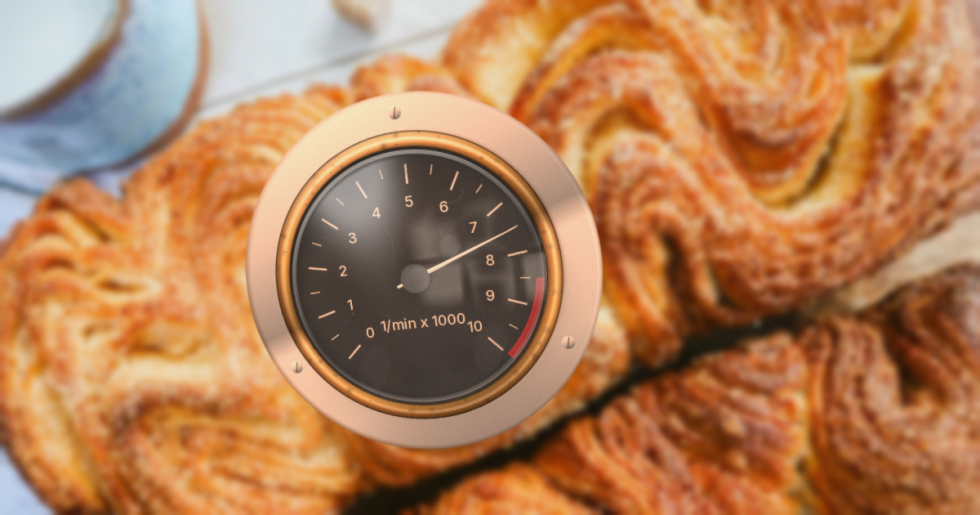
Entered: 7500 rpm
